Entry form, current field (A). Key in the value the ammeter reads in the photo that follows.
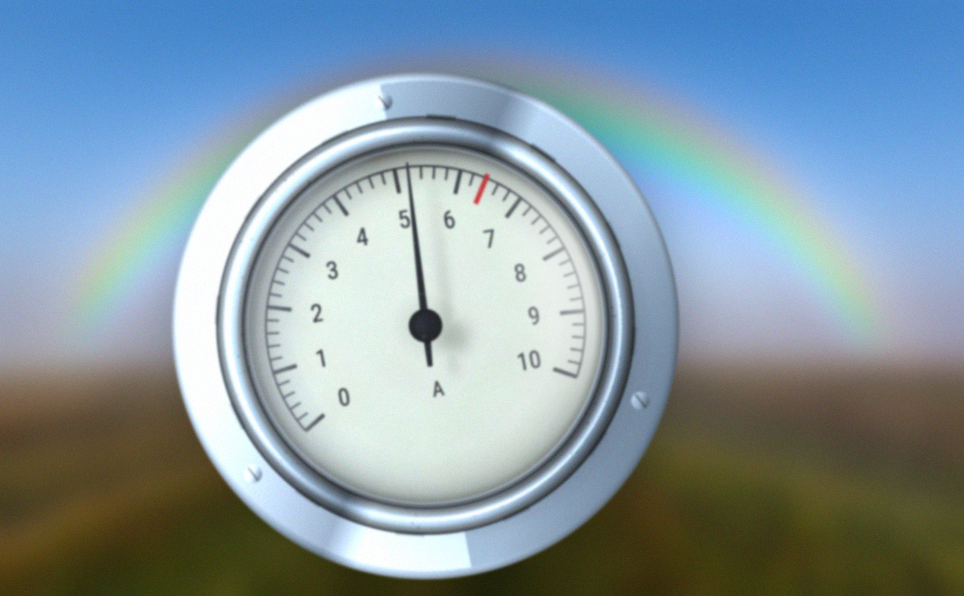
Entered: 5.2 A
